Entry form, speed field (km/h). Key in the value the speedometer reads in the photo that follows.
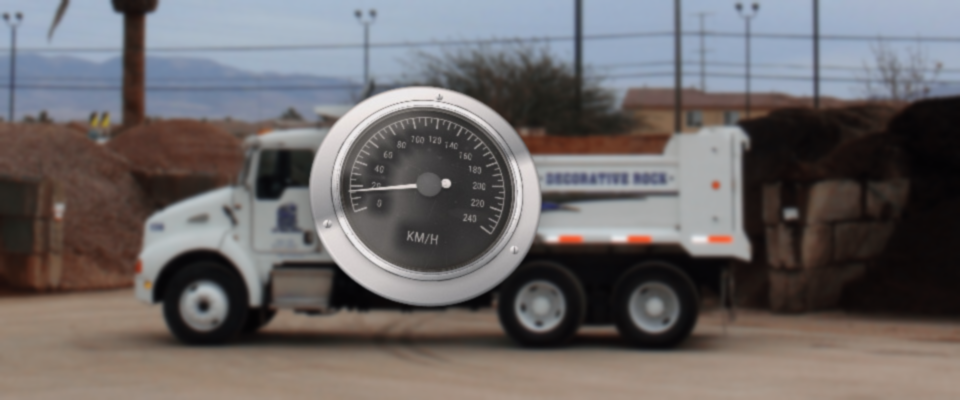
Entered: 15 km/h
